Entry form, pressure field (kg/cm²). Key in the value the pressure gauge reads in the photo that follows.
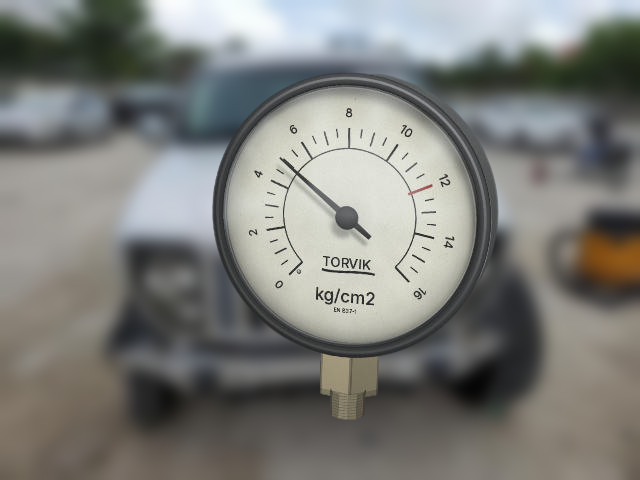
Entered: 5 kg/cm²
